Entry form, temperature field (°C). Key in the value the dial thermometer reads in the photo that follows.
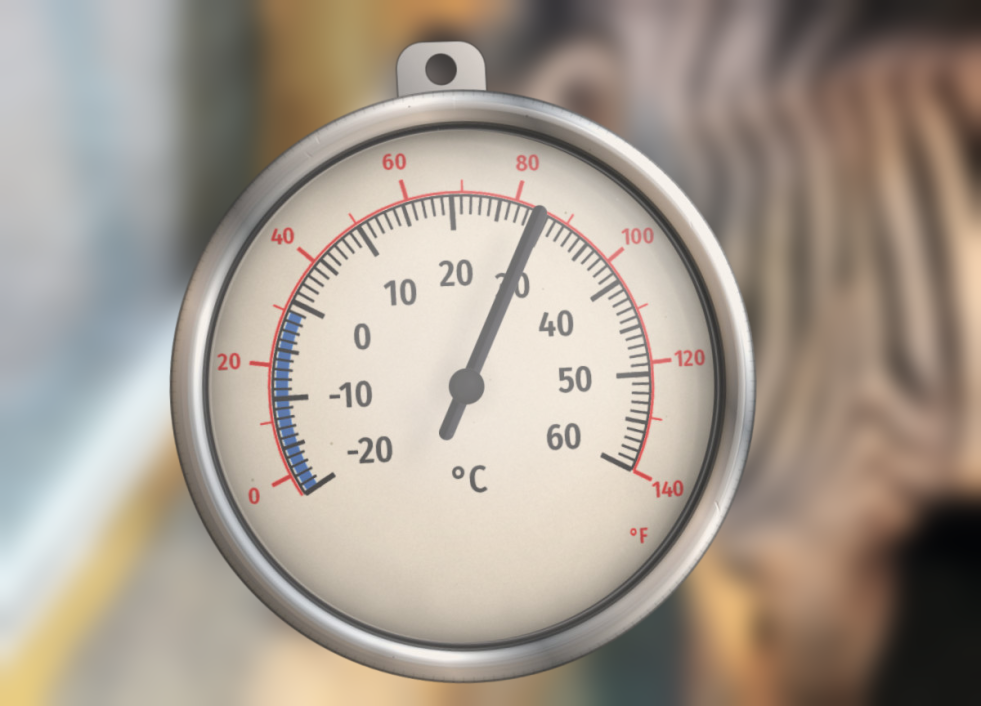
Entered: 29 °C
